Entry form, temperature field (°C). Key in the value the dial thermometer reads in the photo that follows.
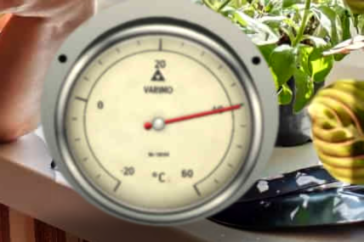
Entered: 40 °C
